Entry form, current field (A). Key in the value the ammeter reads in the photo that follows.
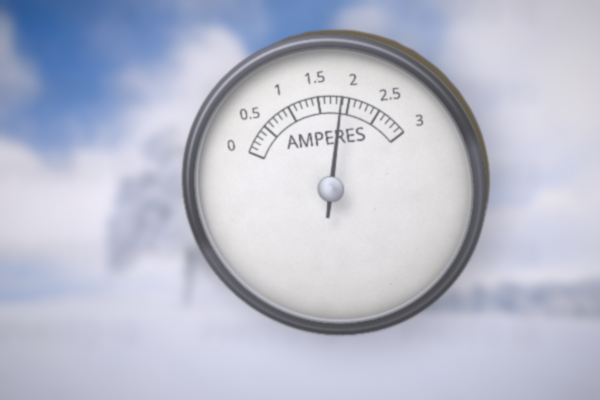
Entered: 1.9 A
